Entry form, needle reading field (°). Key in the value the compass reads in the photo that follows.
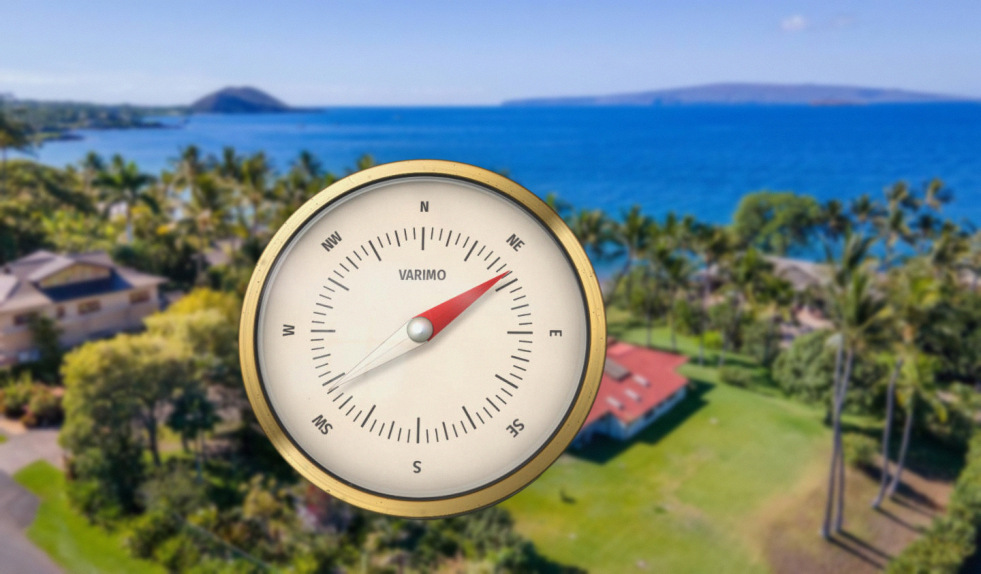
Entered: 55 °
